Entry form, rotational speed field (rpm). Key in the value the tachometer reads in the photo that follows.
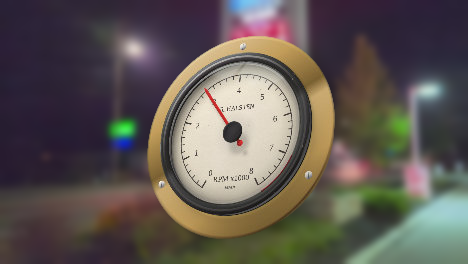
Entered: 3000 rpm
